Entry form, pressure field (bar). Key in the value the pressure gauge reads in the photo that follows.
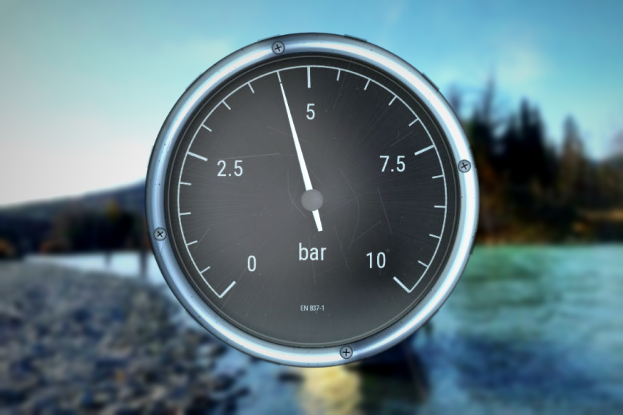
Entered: 4.5 bar
